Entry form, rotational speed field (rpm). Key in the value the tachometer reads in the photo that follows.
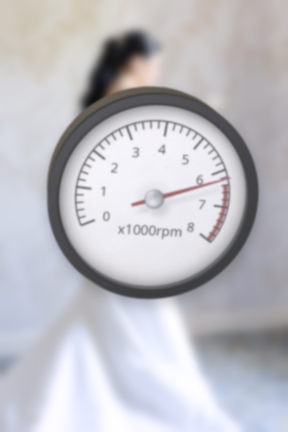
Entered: 6200 rpm
